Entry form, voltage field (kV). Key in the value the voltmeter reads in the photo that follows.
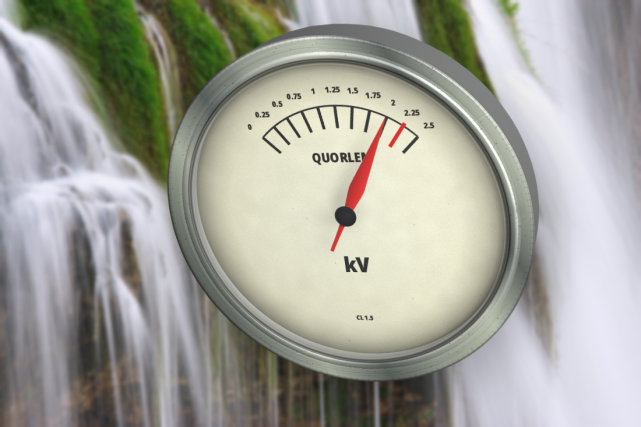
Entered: 2 kV
